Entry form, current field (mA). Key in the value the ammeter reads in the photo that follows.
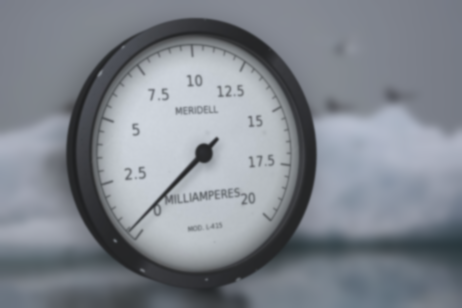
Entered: 0.5 mA
